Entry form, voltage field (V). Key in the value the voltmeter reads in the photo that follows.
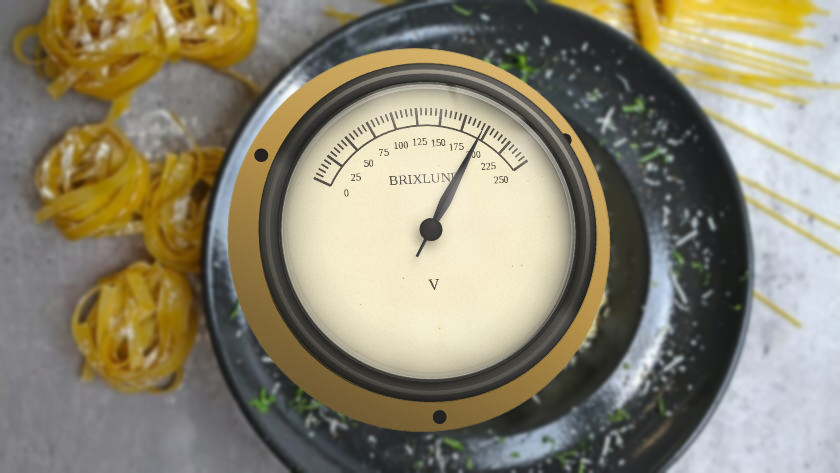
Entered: 195 V
